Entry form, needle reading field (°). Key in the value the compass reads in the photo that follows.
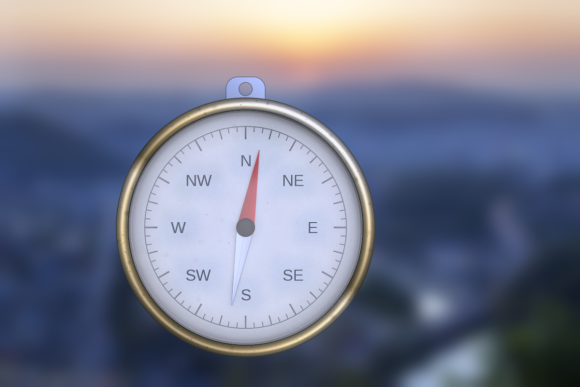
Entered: 10 °
